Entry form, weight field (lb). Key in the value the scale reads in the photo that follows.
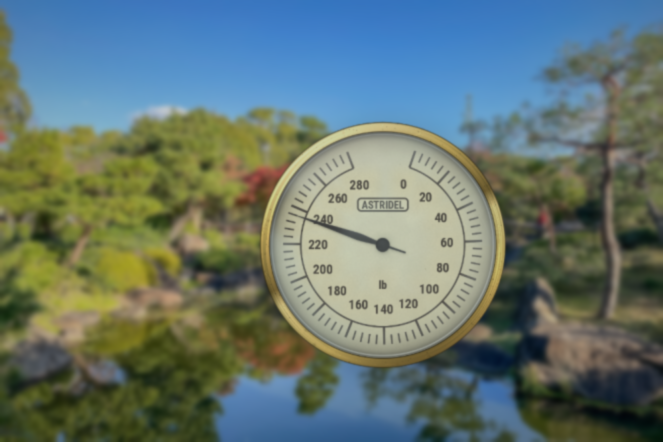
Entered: 236 lb
